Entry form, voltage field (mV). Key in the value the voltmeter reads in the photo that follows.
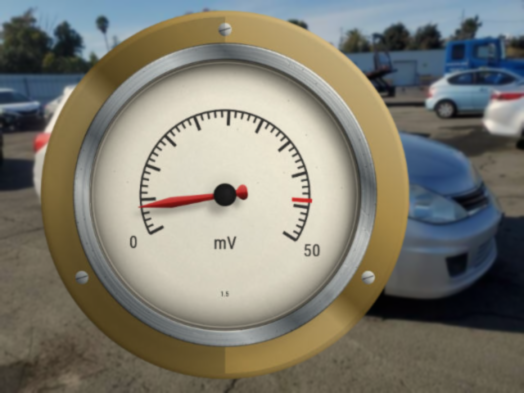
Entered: 4 mV
